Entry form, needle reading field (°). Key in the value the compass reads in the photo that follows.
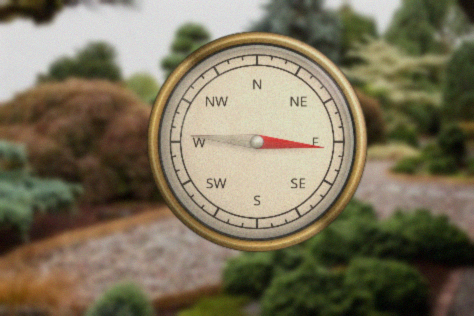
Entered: 95 °
